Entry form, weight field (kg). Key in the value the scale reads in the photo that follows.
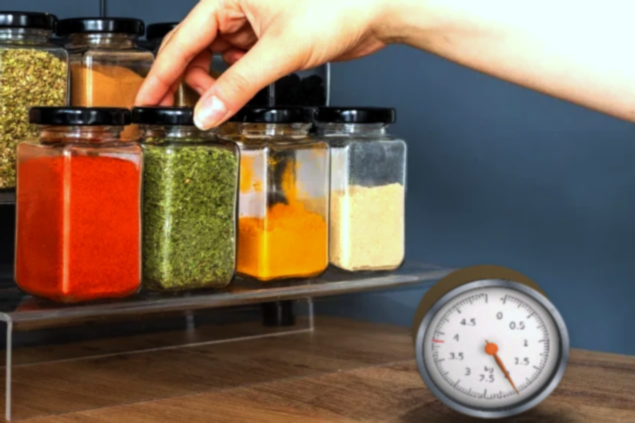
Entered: 2 kg
